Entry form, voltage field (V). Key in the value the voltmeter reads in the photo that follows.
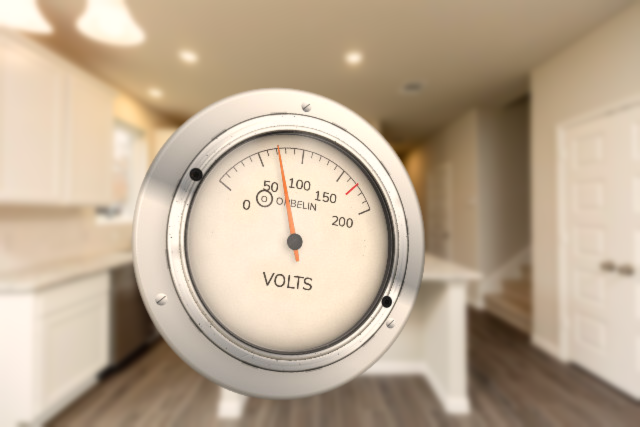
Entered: 70 V
